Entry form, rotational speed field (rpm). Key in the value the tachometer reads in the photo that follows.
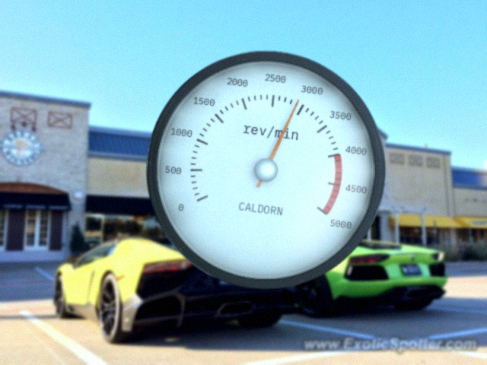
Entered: 2900 rpm
